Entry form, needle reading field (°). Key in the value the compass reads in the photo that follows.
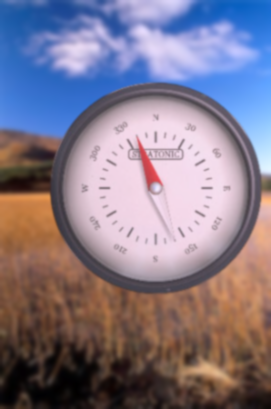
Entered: 340 °
